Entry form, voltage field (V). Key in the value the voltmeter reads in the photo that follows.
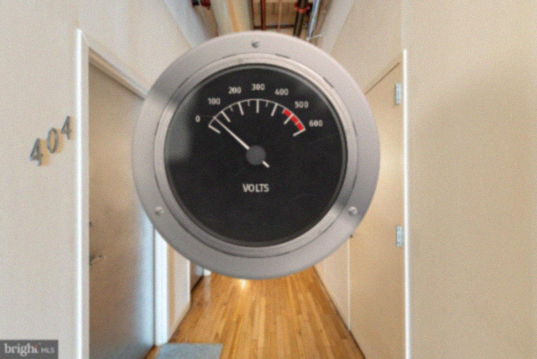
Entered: 50 V
